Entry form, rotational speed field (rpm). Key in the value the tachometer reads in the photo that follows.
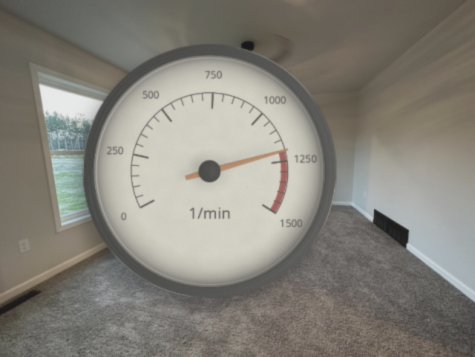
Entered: 1200 rpm
